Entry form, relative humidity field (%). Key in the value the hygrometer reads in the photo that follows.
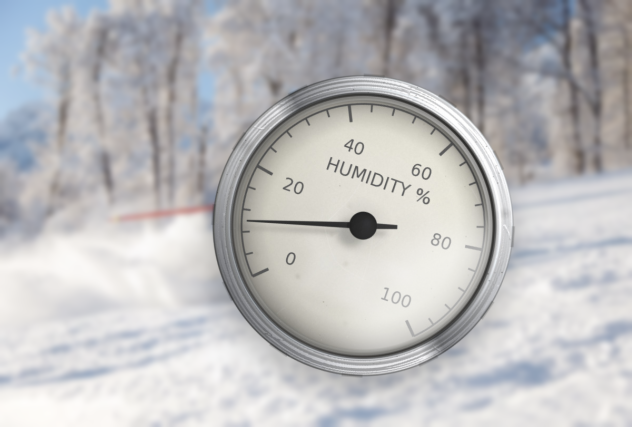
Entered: 10 %
